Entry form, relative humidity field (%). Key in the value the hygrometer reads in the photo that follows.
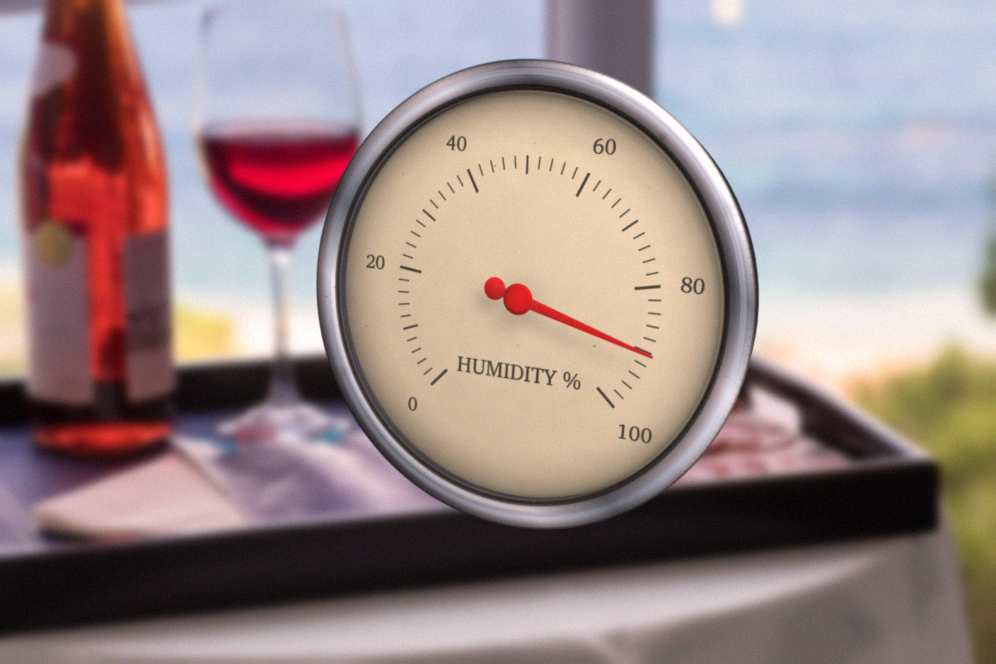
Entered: 90 %
